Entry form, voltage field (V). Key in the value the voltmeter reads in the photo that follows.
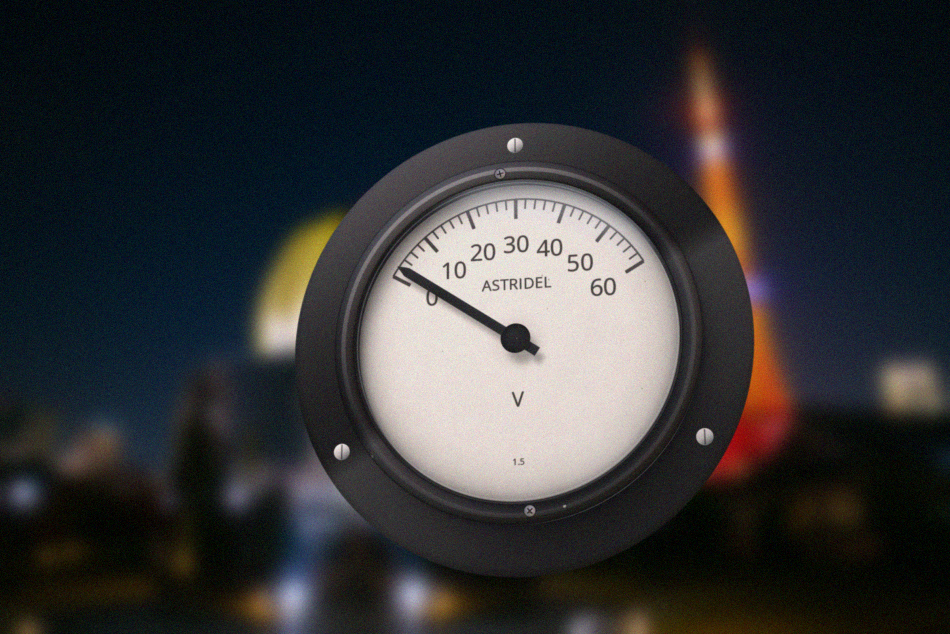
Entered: 2 V
